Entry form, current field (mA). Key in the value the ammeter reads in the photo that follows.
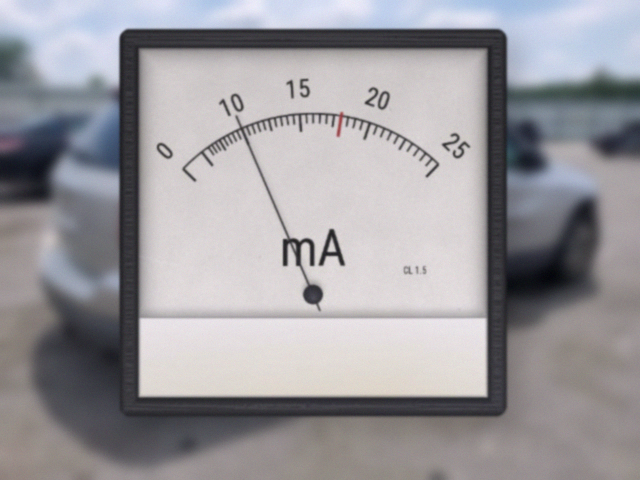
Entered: 10 mA
